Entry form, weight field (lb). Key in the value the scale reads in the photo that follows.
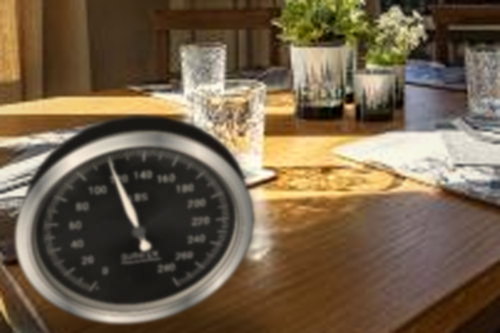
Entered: 120 lb
